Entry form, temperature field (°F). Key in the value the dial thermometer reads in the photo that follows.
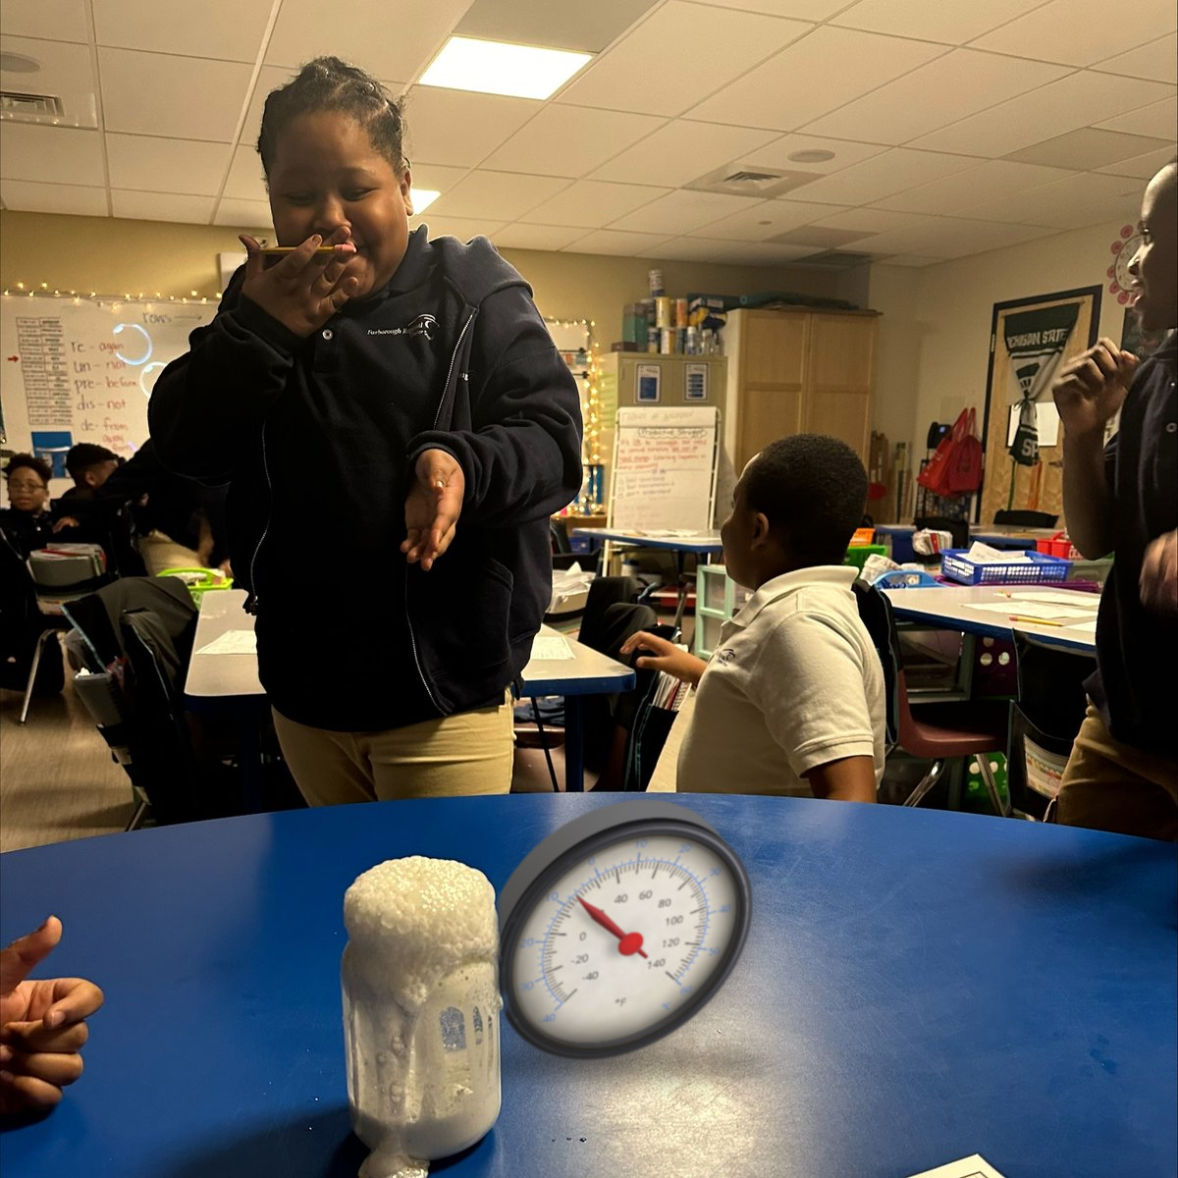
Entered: 20 °F
